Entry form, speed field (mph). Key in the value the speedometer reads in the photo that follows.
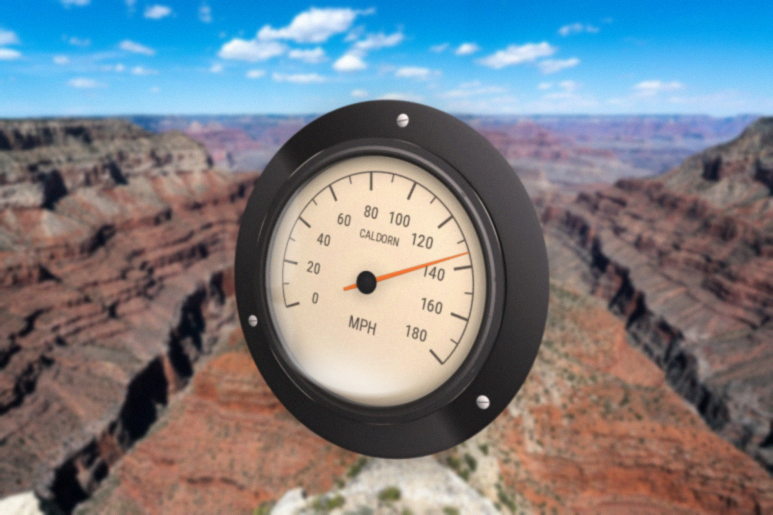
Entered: 135 mph
